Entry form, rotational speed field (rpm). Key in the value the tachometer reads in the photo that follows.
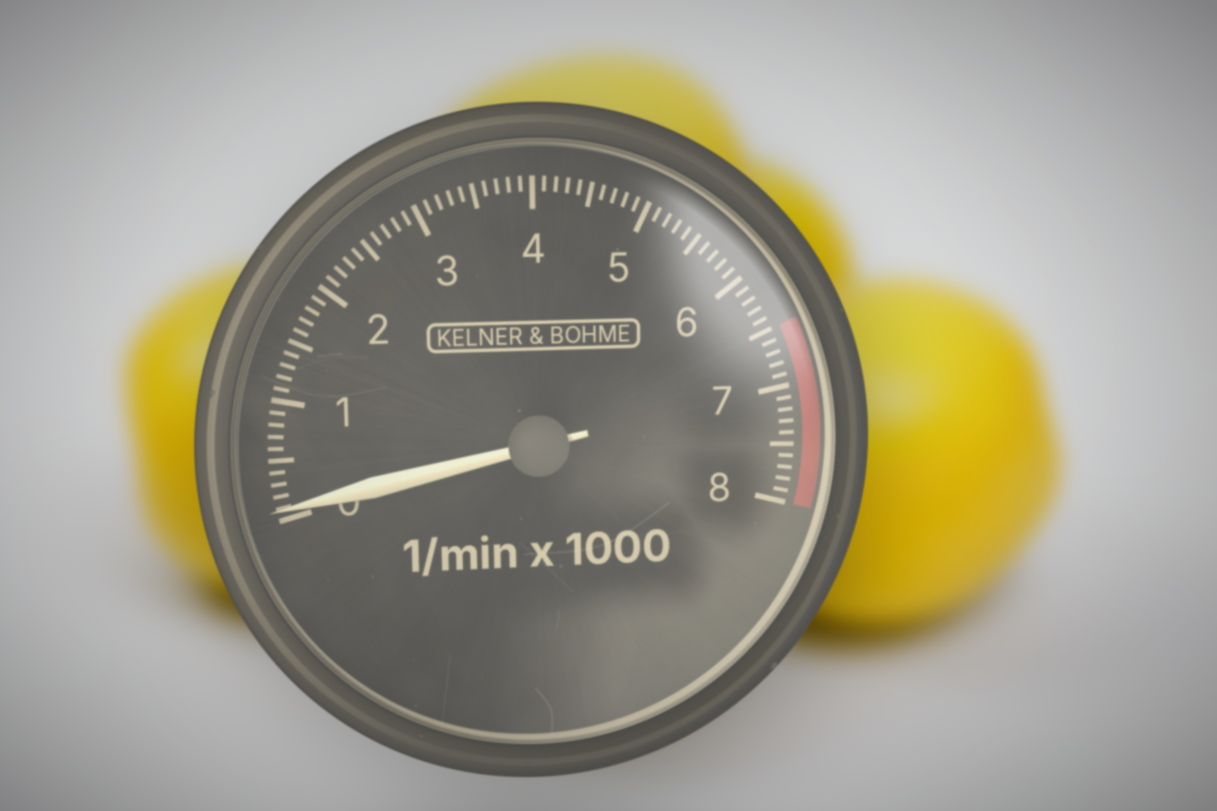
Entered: 100 rpm
